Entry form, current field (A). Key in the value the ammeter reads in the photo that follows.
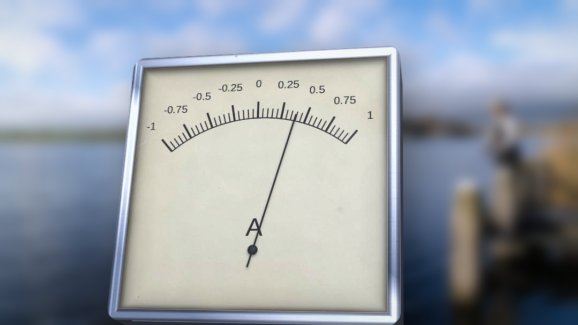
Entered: 0.4 A
